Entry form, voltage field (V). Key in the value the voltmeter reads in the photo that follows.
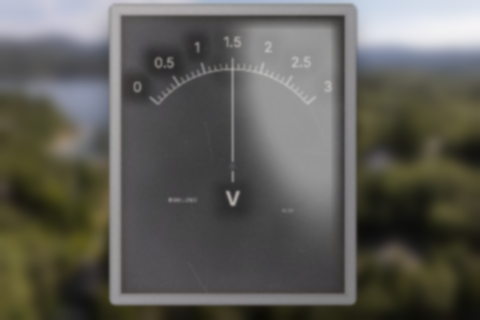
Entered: 1.5 V
